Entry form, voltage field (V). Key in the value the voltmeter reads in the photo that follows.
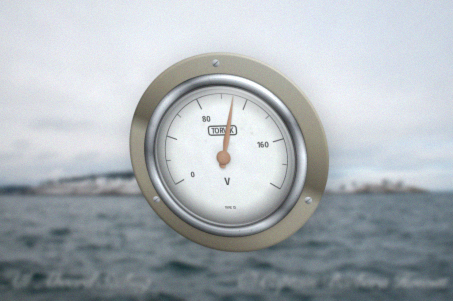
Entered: 110 V
